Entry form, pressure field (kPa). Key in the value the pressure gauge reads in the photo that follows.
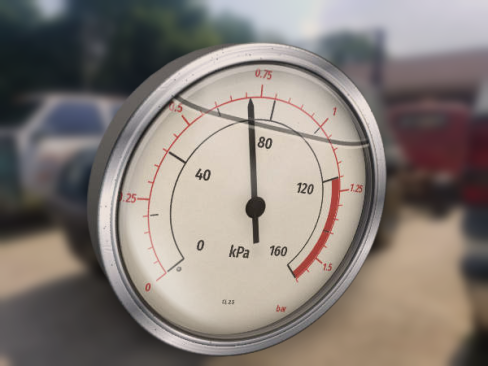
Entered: 70 kPa
